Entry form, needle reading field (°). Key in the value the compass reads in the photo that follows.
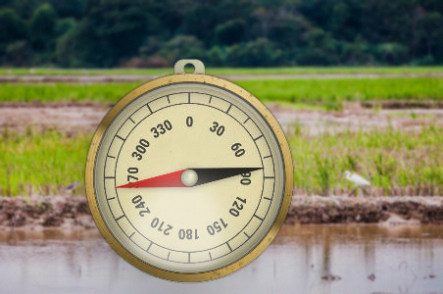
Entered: 262.5 °
